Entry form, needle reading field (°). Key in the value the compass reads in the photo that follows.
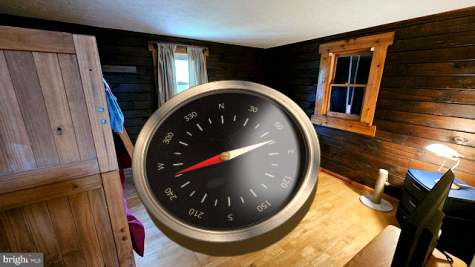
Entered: 255 °
